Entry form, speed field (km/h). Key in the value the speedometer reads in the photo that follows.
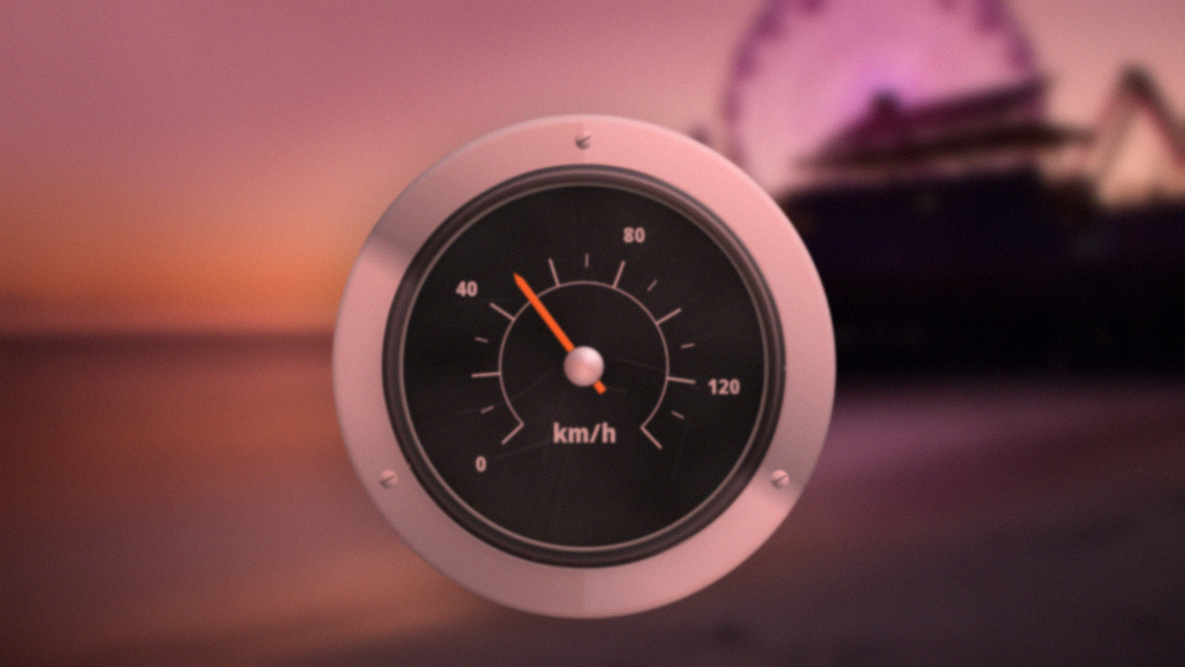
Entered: 50 km/h
